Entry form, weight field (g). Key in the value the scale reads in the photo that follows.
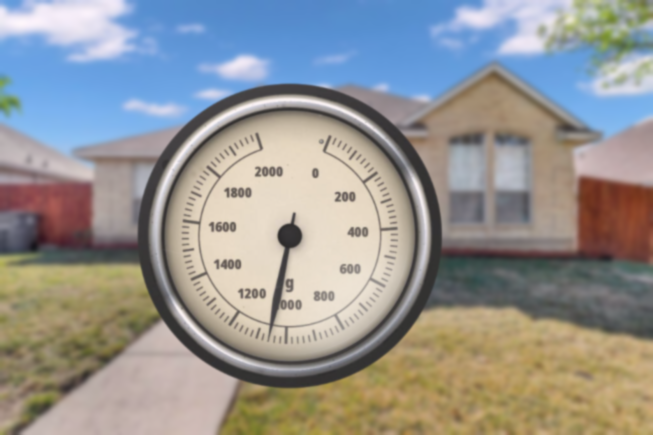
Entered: 1060 g
